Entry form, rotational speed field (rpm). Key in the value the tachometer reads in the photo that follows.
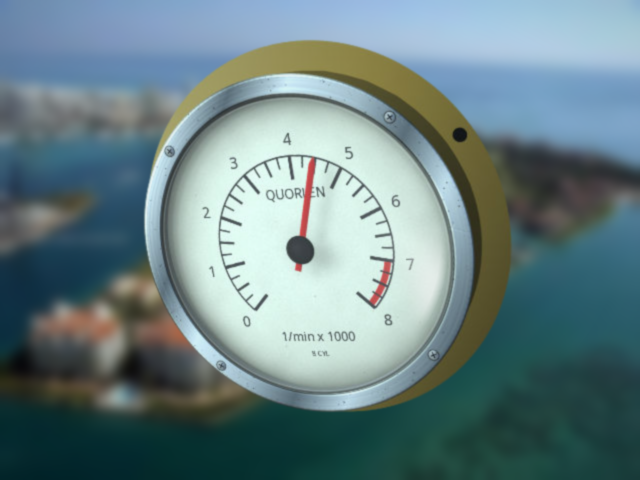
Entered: 4500 rpm
